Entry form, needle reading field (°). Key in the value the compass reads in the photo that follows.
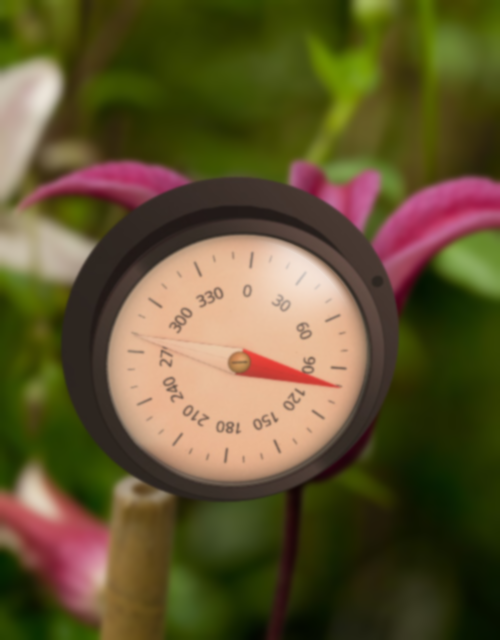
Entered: 100 °
